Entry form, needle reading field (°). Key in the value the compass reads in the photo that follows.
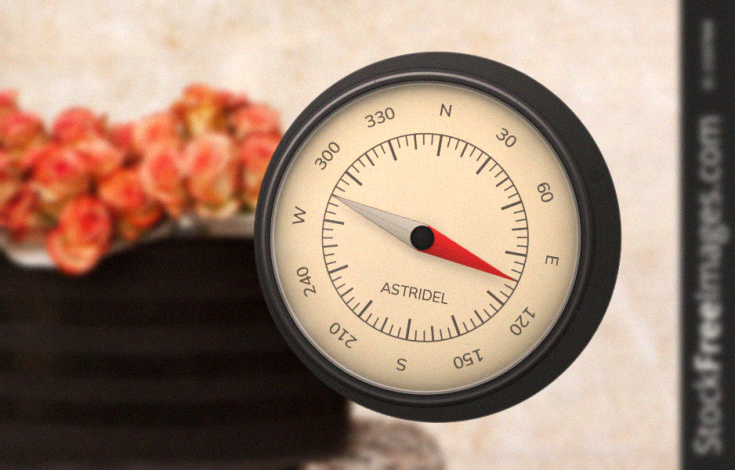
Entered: 105 °
